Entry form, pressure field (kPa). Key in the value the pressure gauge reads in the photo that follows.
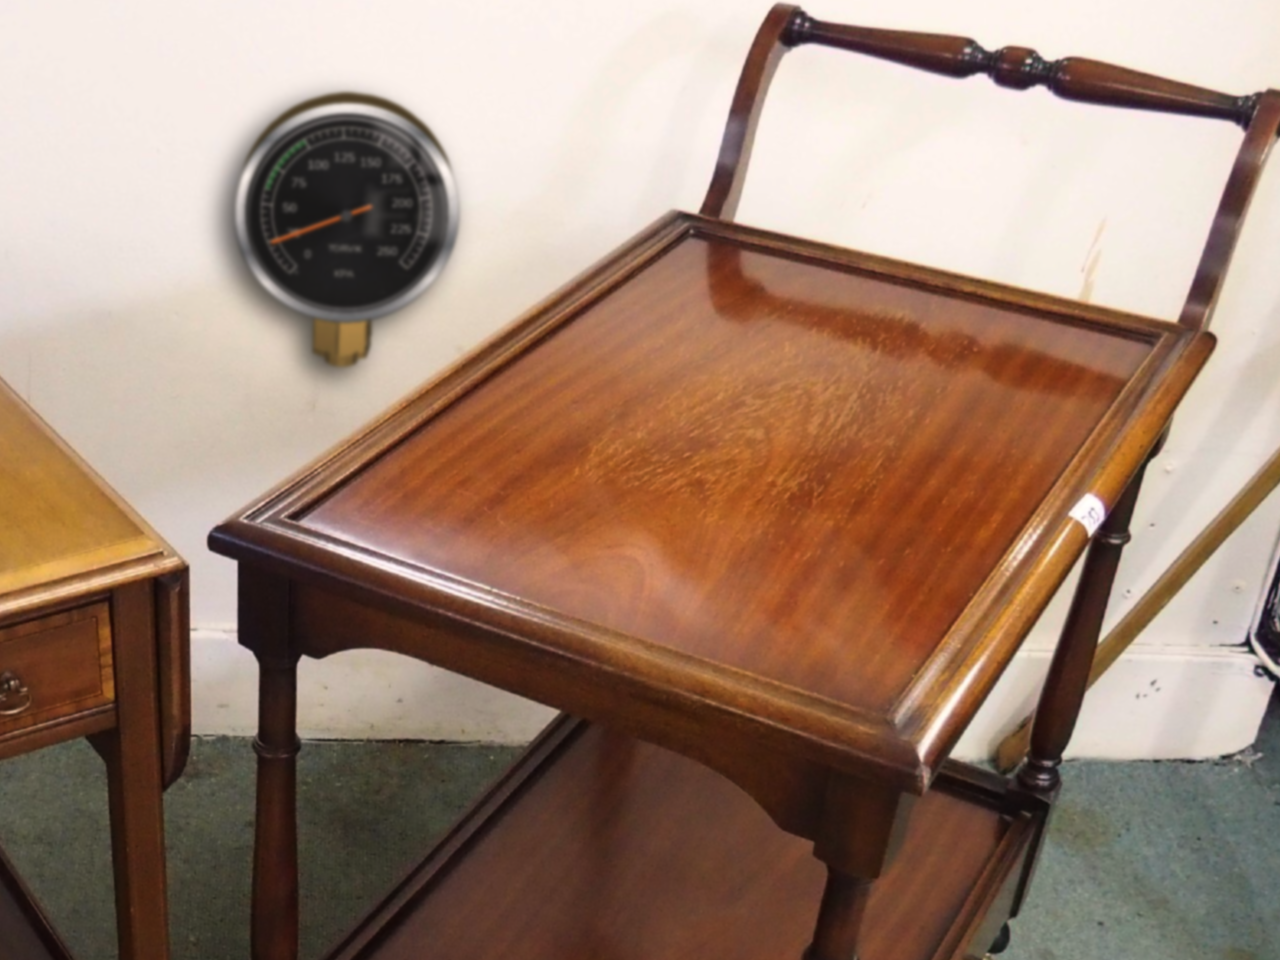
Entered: 25 kPa
